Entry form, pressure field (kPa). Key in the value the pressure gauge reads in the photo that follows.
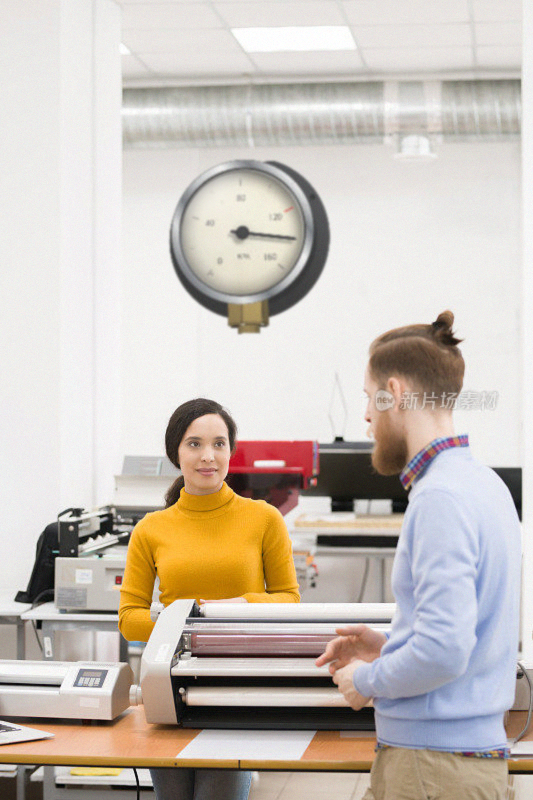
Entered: 140 kPa
